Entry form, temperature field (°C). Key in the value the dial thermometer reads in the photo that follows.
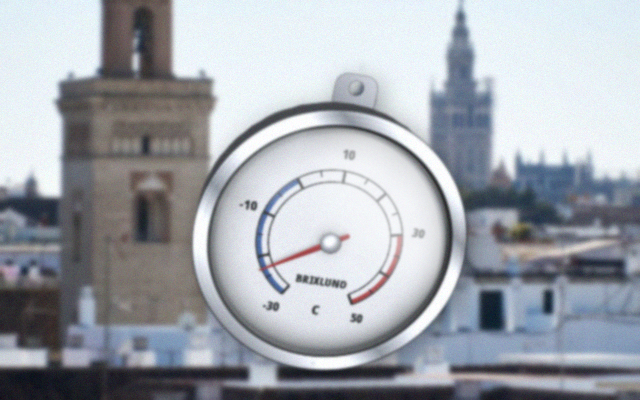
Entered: -22.5 °C
